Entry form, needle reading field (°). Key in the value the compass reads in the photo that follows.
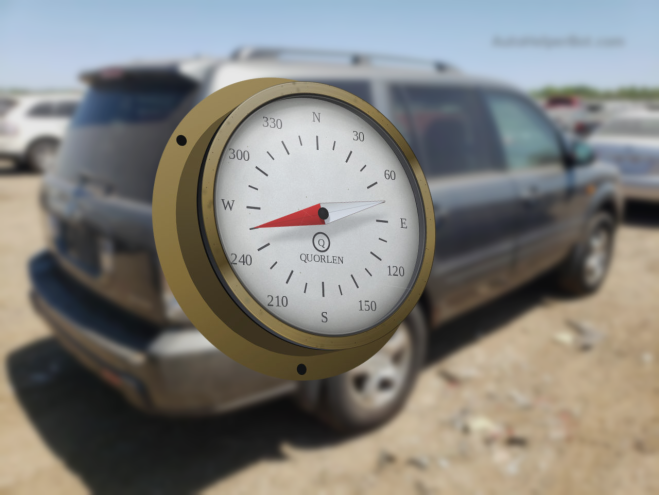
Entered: 255 °
